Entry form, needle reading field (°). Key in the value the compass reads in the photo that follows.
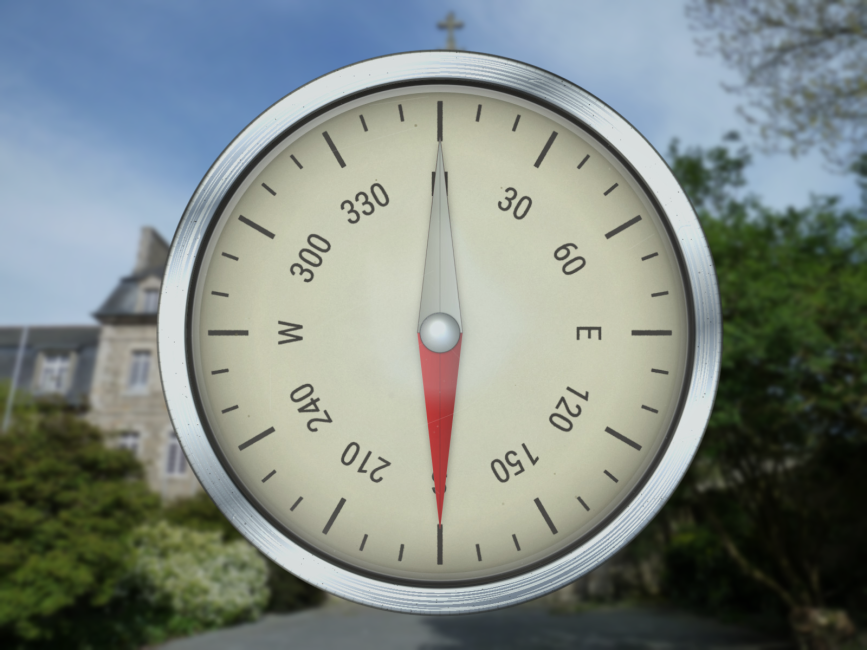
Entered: 180 °
